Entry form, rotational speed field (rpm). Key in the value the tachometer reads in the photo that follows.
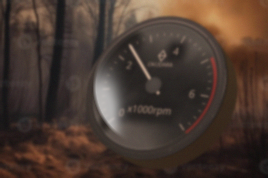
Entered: 2400 rpm
